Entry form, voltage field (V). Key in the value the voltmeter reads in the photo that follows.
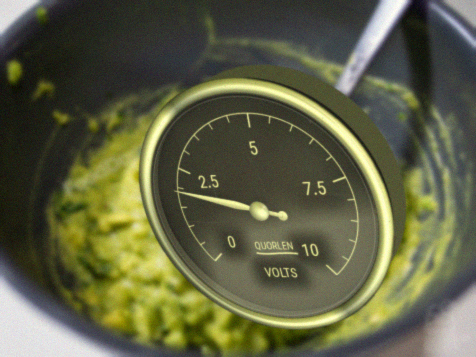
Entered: 2 V
